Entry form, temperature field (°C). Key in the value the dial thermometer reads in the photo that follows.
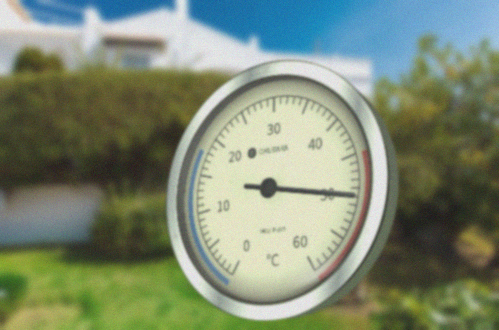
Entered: 50 °C
